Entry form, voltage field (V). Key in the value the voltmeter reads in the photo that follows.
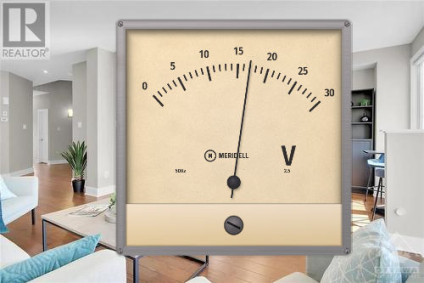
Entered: 17 V
